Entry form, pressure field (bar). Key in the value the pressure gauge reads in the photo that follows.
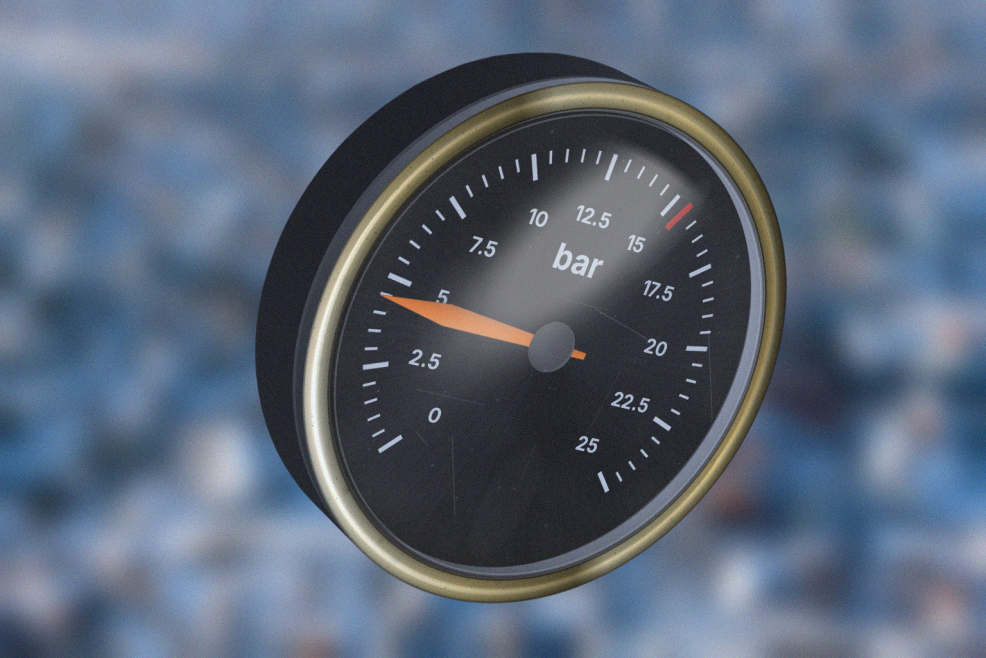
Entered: 4.5 bar
